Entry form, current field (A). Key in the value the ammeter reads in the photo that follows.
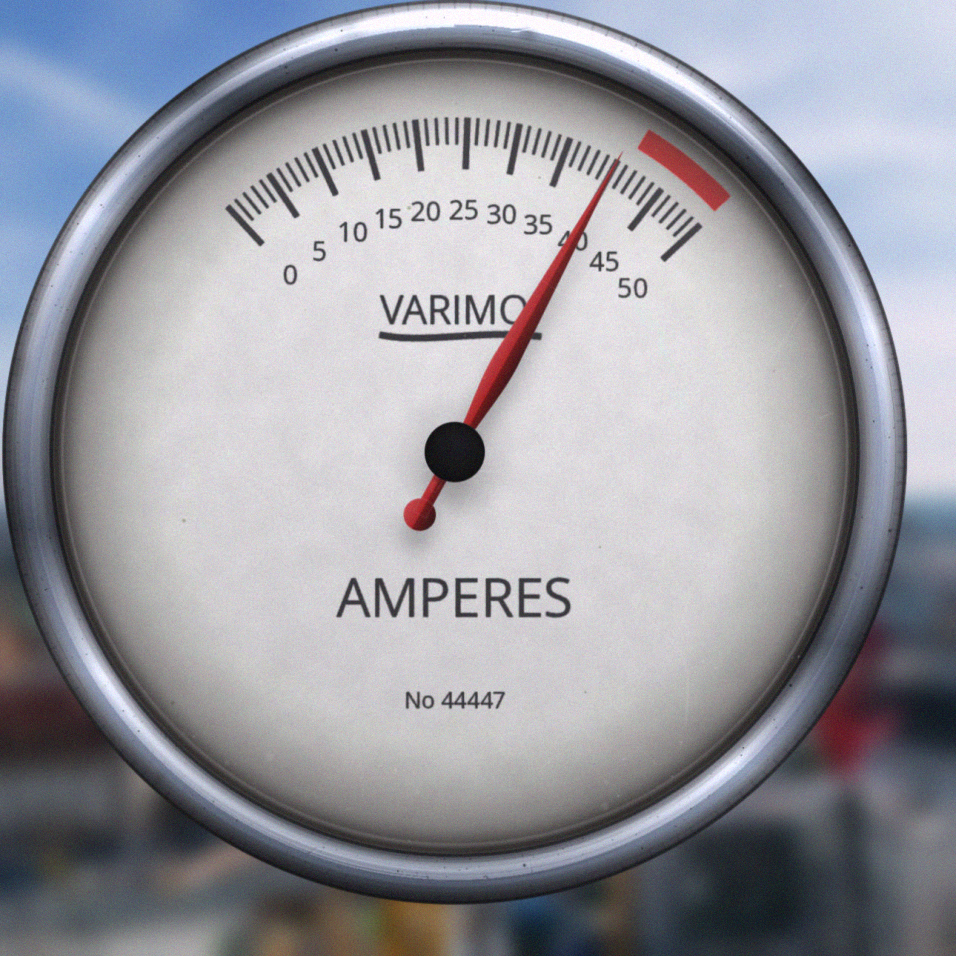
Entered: 40 A
